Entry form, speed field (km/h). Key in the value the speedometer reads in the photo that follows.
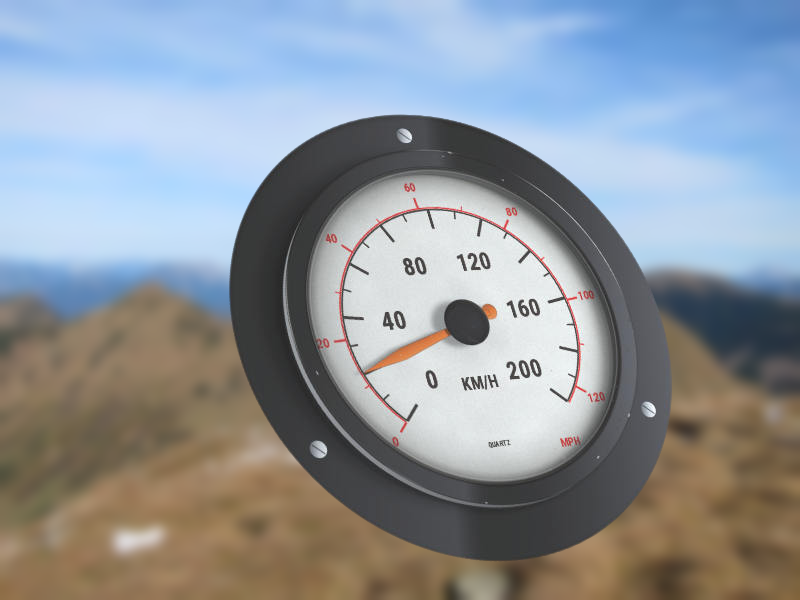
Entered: 20 km/h
